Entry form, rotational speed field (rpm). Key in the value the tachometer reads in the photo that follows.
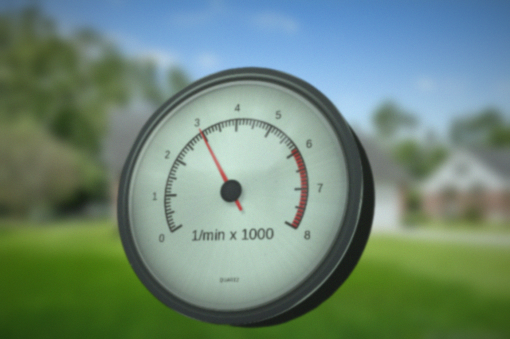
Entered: 3000 rpm
